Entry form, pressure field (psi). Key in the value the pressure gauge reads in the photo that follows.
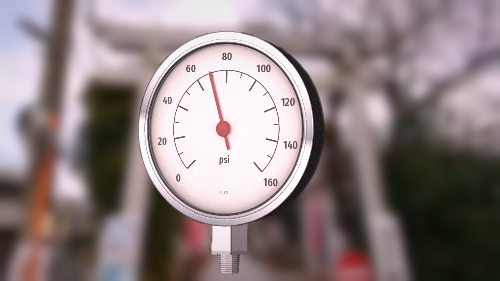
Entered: 70 psi
